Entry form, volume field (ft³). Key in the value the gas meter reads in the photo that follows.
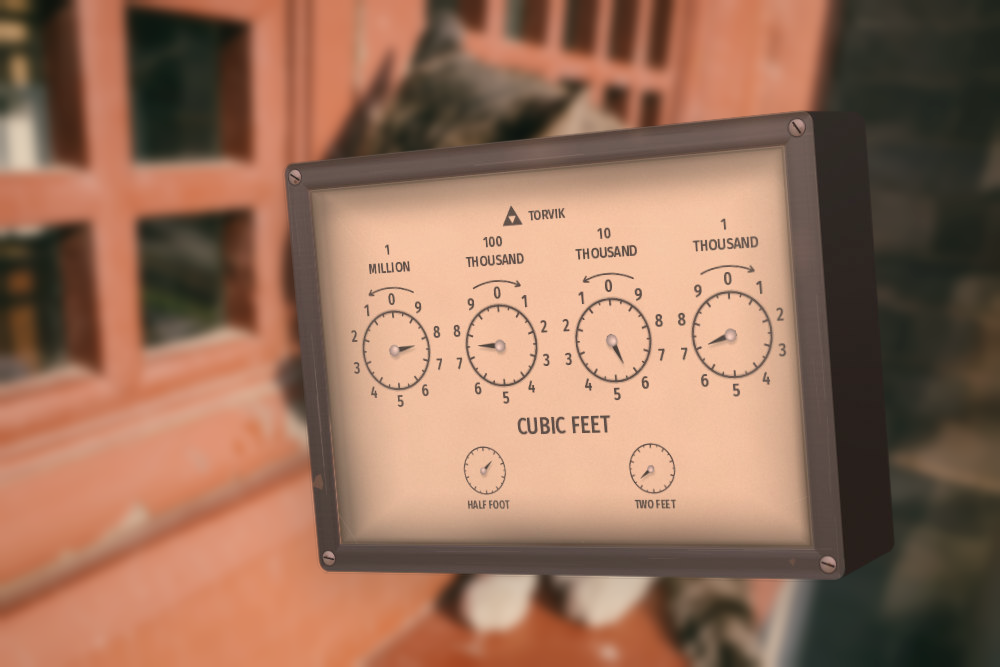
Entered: 775700 ft³
